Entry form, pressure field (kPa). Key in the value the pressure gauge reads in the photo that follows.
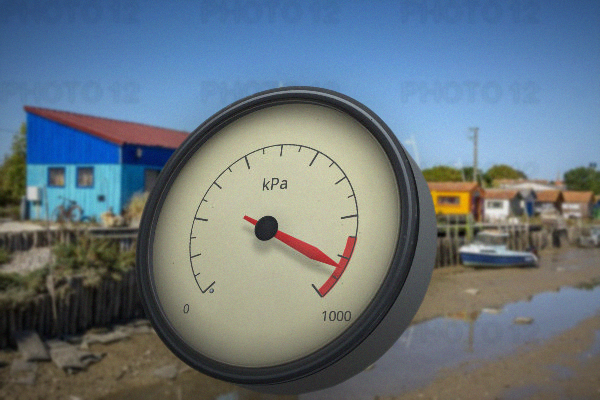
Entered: 925 kPa
